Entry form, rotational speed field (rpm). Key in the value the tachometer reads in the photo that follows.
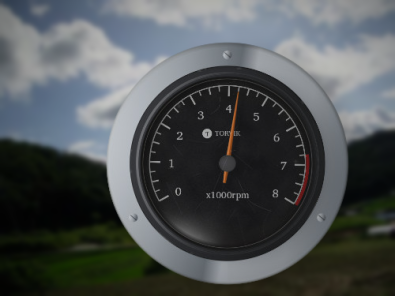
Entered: 4250 rpm
